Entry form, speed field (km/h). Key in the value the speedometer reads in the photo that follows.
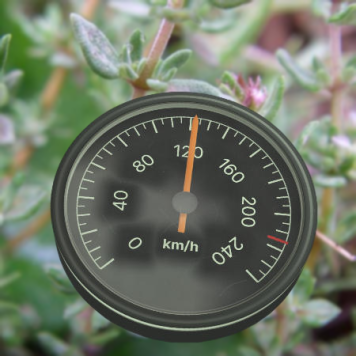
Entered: 122.5 km/h
